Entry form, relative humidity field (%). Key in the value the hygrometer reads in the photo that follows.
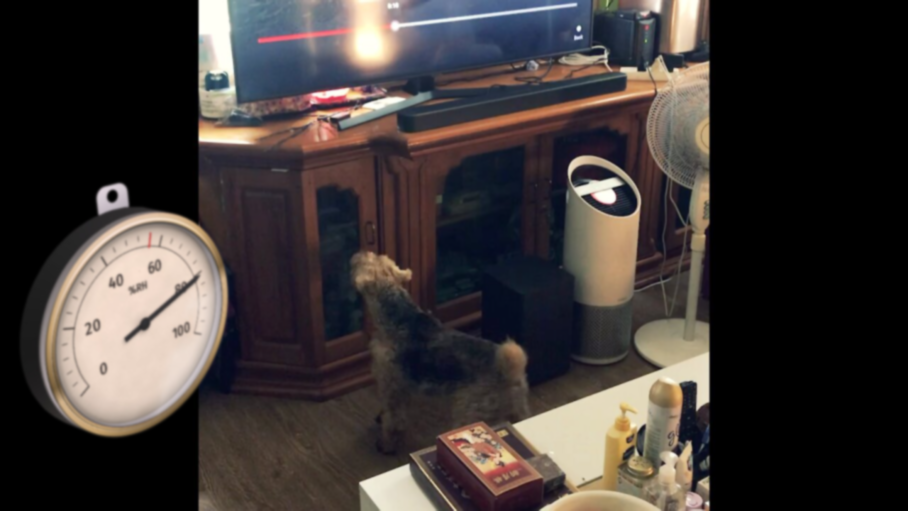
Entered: 80 %
